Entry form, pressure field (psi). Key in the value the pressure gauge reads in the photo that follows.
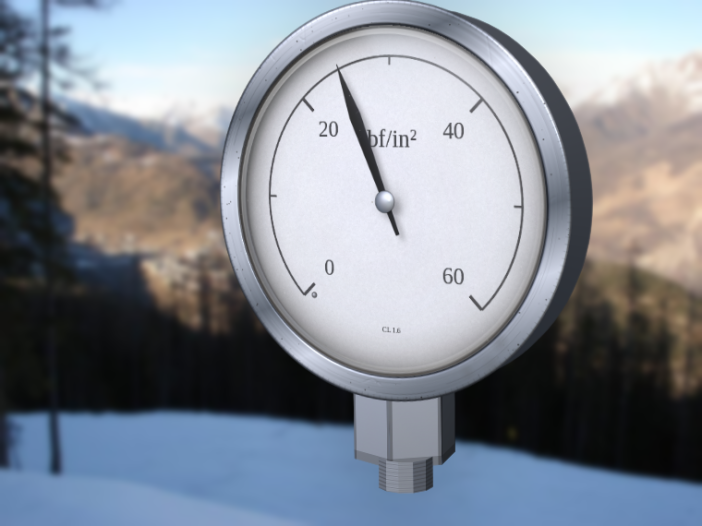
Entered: 25 psi
